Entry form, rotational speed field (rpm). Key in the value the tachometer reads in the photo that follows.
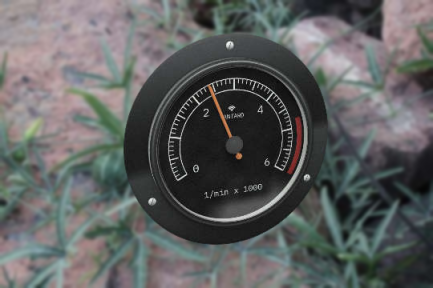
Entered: 2400 rpm
